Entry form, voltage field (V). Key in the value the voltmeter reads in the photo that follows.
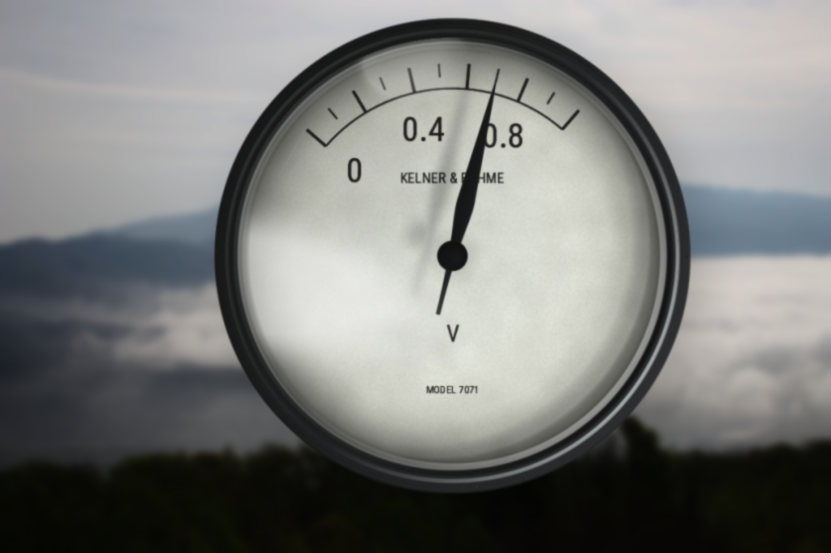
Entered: 0.7 V
